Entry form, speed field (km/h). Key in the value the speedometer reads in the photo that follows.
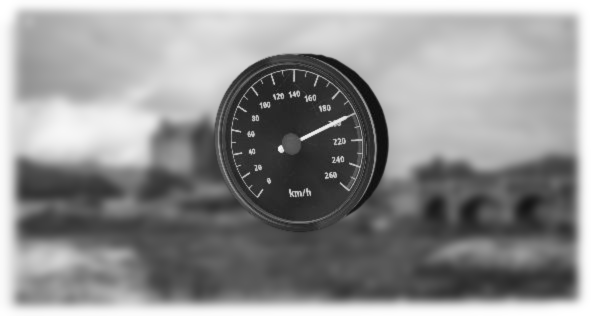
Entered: 200 km/h
